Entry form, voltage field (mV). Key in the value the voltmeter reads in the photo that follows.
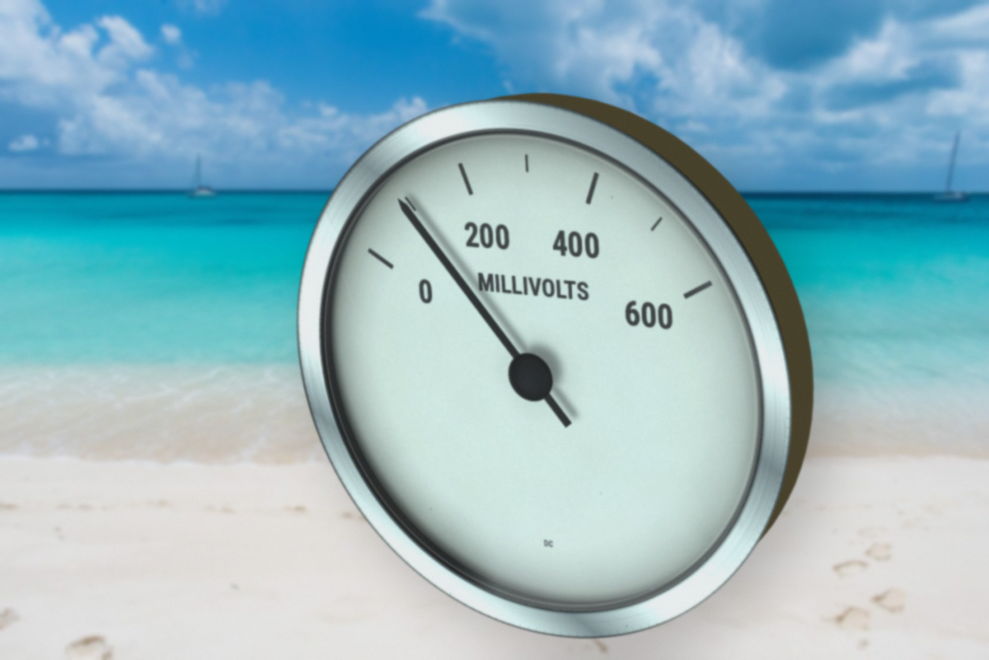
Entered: 100 mV
